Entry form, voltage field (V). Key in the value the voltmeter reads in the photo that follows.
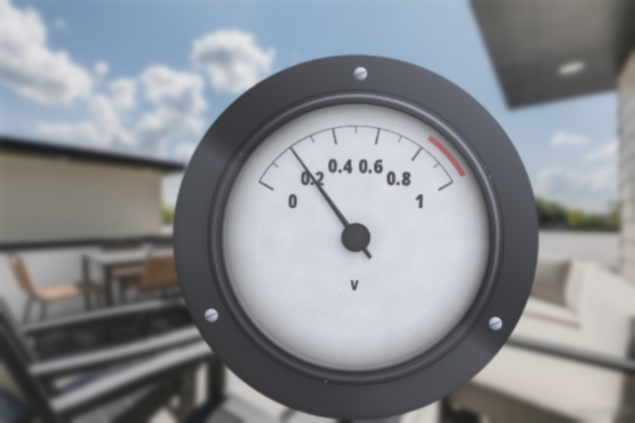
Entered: 0.2 V
